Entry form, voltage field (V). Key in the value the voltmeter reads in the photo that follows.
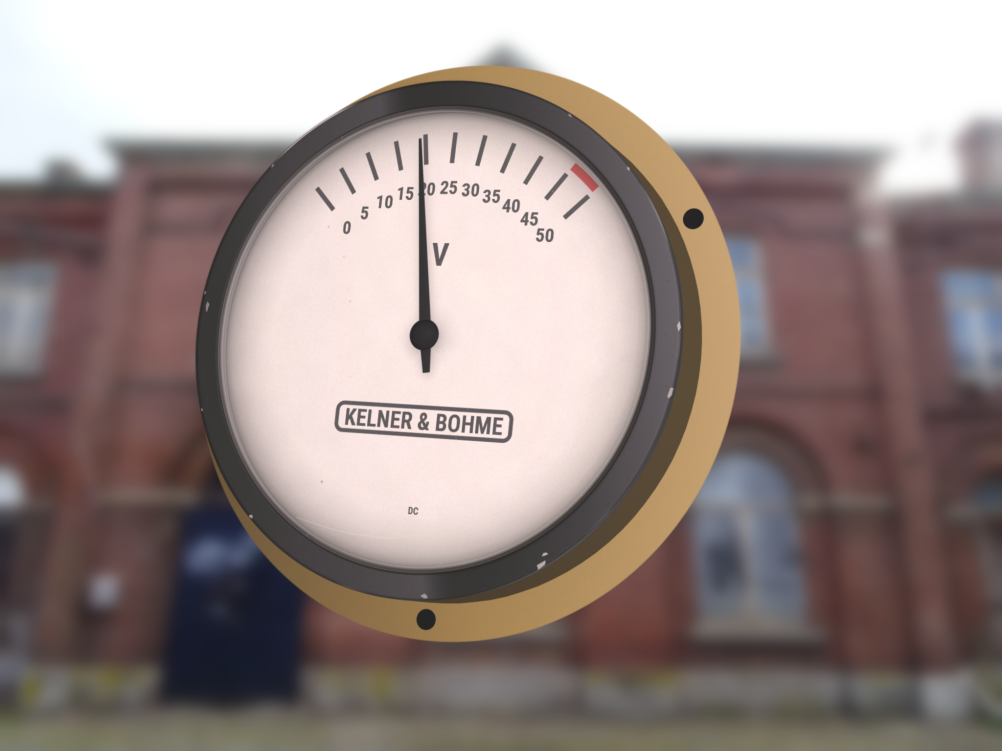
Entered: 20 V
